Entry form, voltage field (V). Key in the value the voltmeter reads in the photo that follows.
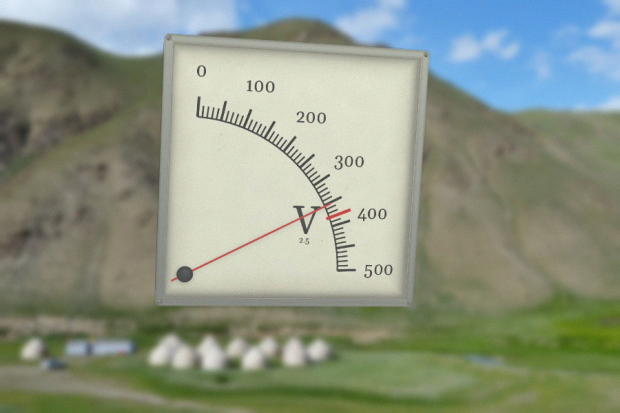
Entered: 350 V
